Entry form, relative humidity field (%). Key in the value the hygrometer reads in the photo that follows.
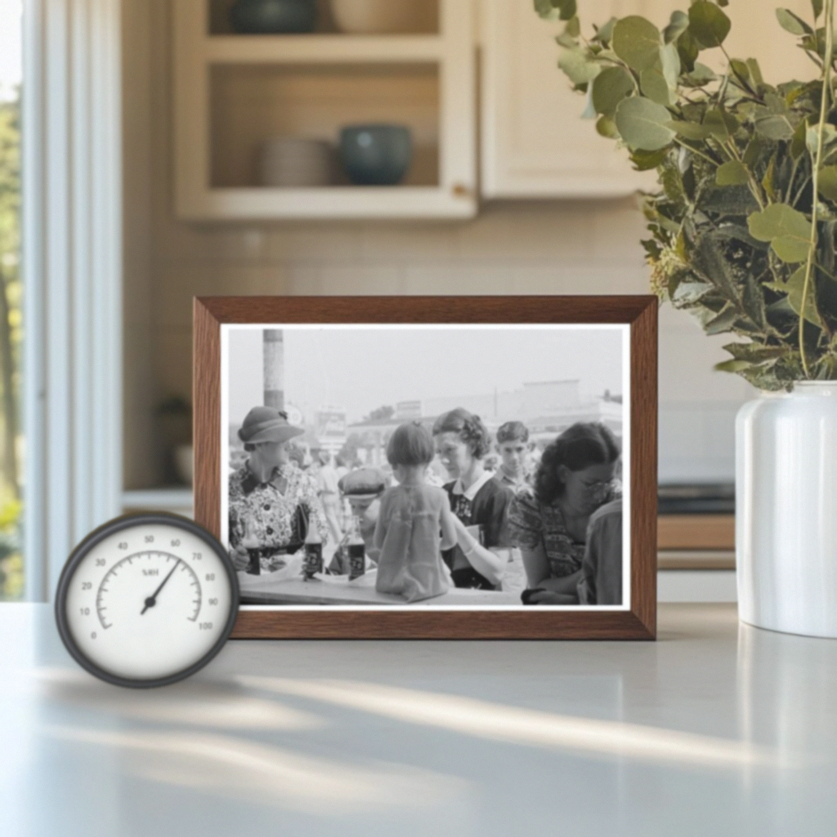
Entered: 65 %
